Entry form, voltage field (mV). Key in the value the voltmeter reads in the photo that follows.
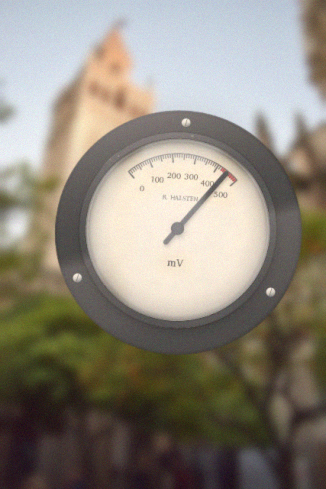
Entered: 450 mV
